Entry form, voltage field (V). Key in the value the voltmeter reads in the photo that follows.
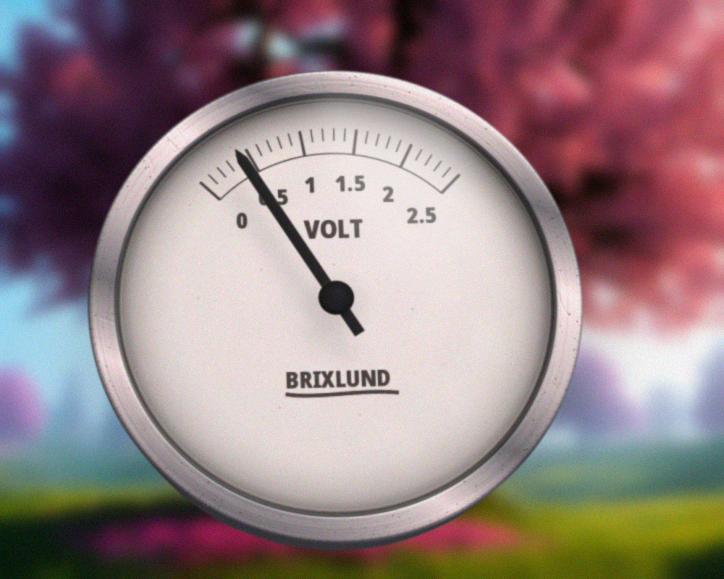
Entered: 0.4 V
